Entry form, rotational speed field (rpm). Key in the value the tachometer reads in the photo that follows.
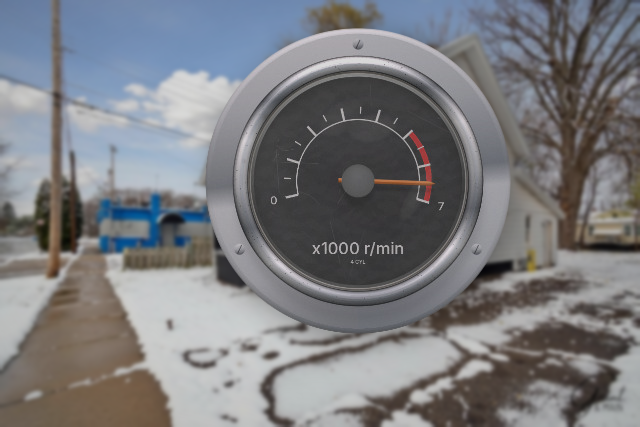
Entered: 6500 rpm
